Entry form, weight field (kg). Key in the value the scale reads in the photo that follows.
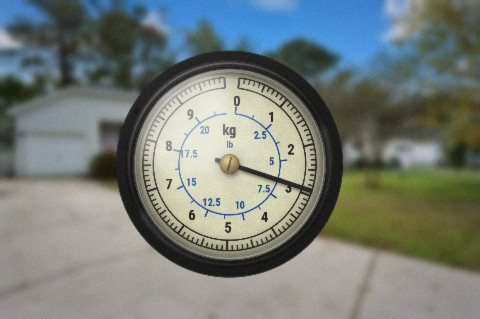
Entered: 2.9 kg
